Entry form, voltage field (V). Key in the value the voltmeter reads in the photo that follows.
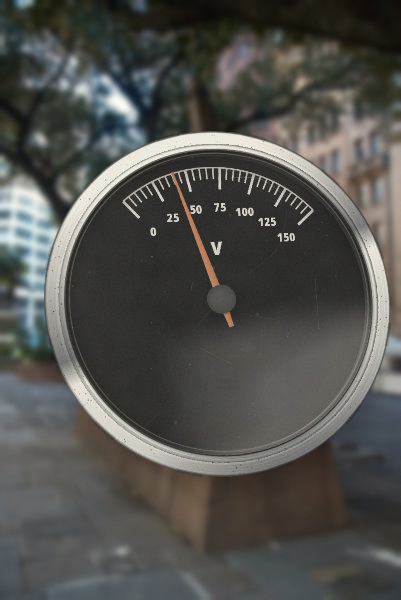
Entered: 40 V
